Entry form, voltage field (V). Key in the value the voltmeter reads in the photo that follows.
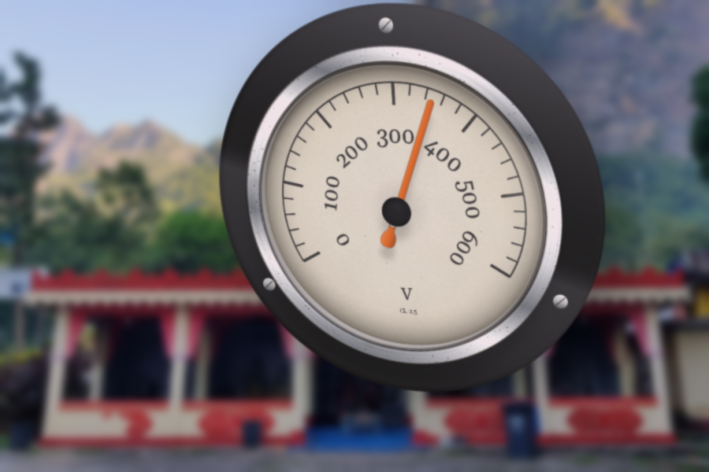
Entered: 350 V
